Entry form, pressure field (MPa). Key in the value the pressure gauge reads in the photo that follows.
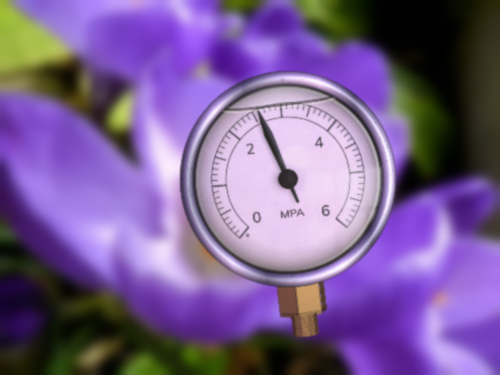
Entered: 2.6 MPa
